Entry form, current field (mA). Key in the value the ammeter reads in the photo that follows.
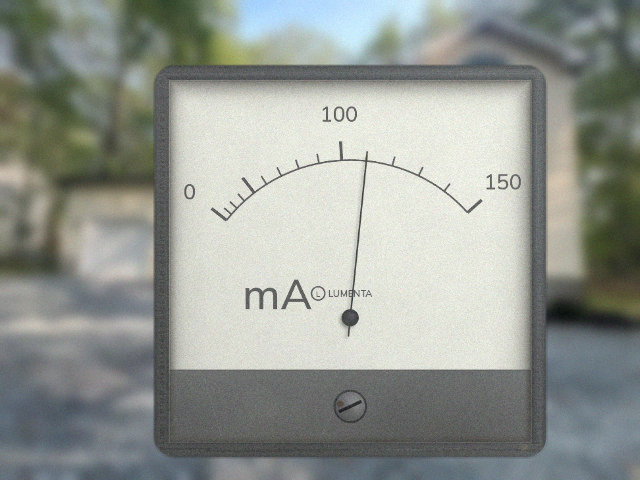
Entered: 110 mA
